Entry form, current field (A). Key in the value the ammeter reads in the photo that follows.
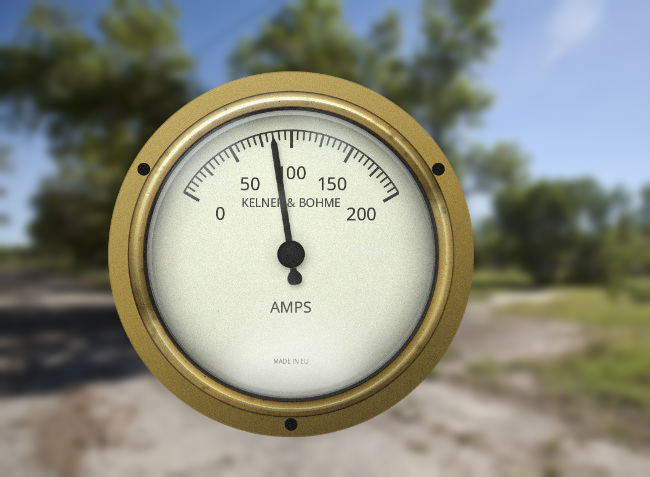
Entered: 85 A
